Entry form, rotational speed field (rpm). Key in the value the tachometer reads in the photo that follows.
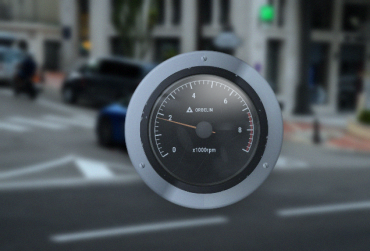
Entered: 1800 rpm
